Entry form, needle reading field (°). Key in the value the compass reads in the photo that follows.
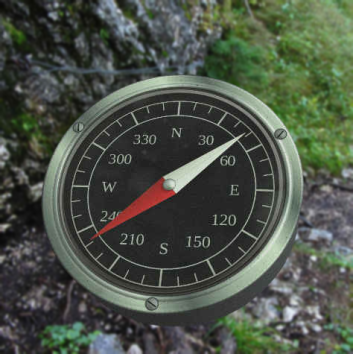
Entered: 230 °
